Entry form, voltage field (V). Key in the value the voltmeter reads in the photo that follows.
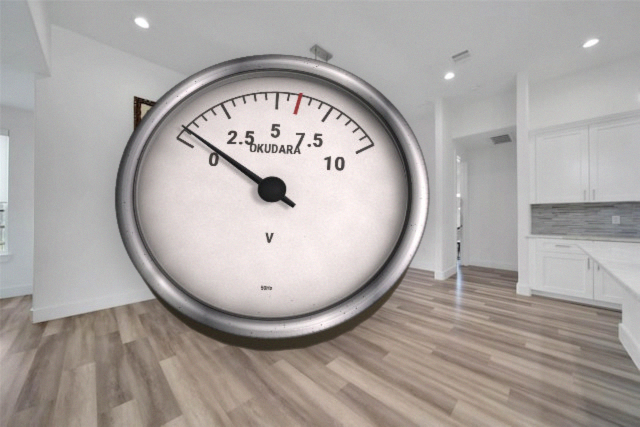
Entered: 0.5 V
